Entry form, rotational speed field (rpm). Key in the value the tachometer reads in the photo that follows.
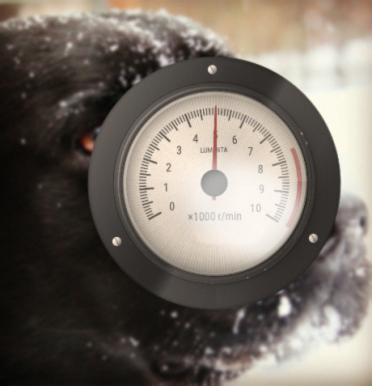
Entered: 5000 rpm
